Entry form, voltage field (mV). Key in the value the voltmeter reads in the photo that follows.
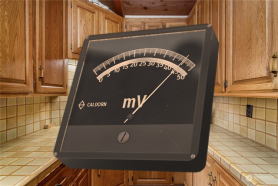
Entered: 45 mV
